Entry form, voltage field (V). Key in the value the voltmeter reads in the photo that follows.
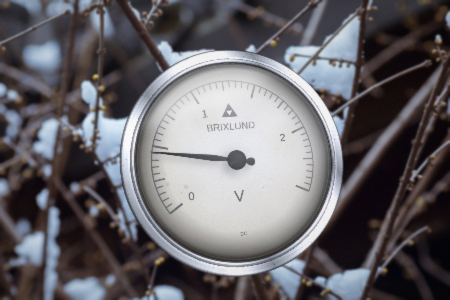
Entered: 0.45 V
